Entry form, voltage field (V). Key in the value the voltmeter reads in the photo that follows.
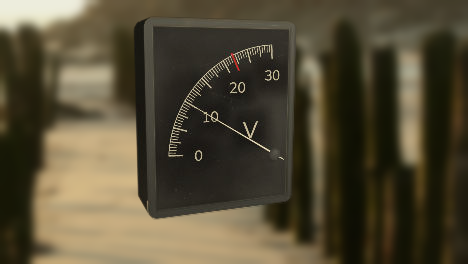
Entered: 10 V
